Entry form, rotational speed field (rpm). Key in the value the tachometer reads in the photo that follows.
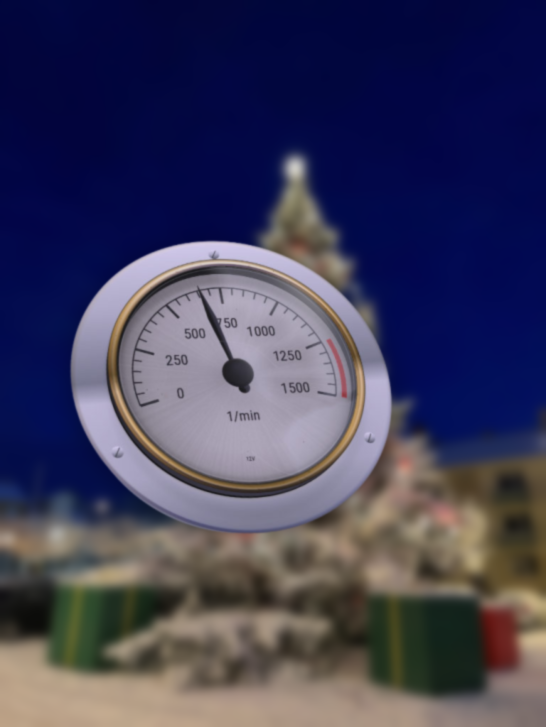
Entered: 650 rpm
